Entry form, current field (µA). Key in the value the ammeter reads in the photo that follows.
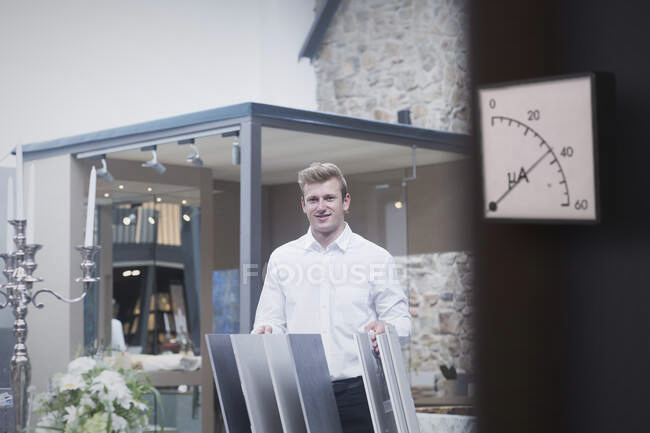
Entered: 35 µA
